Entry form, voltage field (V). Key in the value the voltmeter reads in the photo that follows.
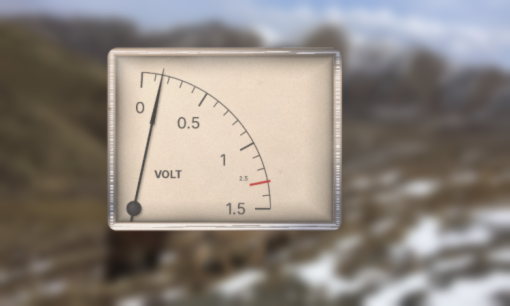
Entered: 0.15 V
